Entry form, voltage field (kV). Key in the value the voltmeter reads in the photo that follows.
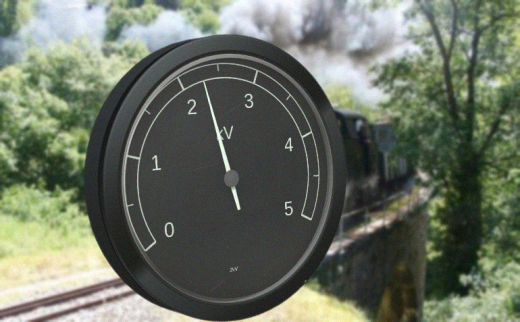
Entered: 2.25 kV
